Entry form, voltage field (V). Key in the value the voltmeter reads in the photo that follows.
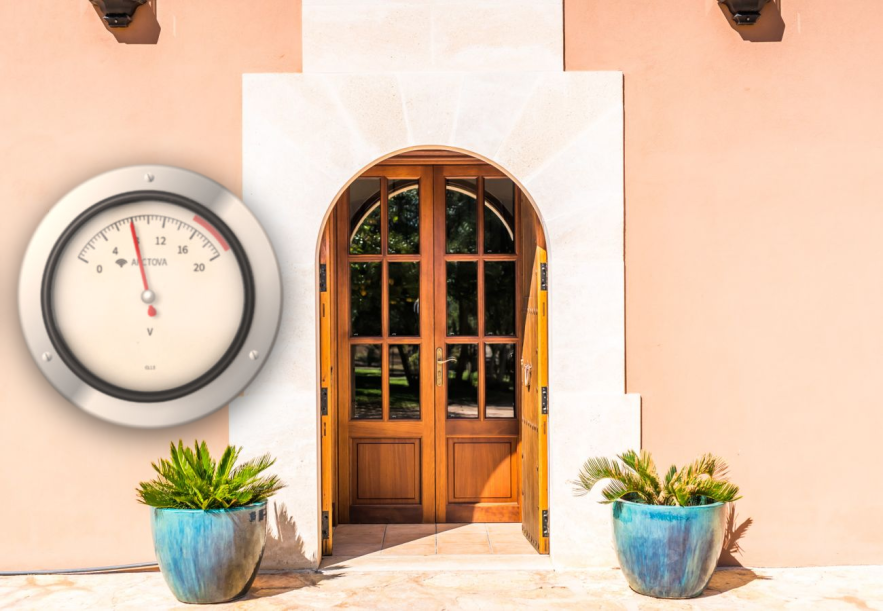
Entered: 8 V
